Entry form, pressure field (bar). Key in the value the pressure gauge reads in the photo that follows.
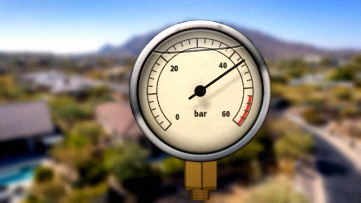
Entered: 43 bar
